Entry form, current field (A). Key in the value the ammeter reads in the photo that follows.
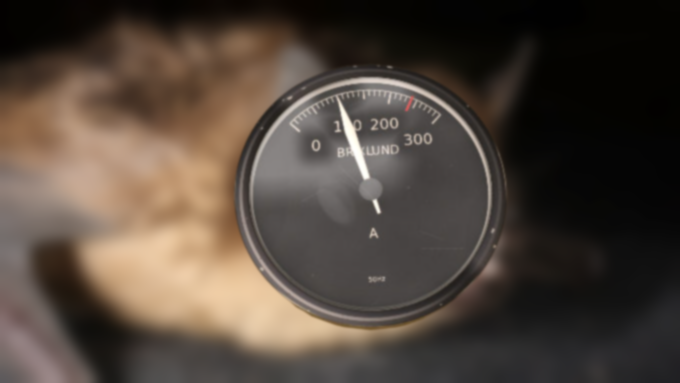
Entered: 100 A
